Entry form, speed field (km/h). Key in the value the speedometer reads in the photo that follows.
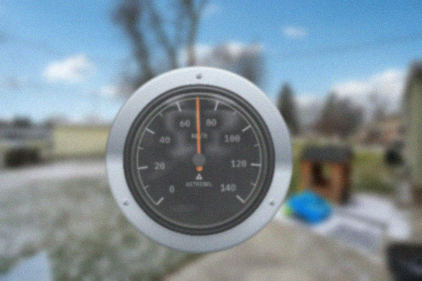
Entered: 70 km/h
